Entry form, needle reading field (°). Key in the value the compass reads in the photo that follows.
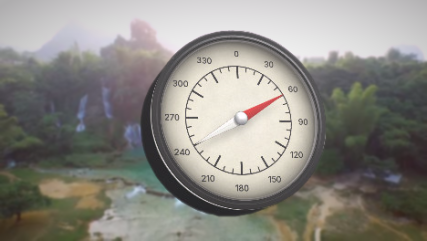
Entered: 60 °
